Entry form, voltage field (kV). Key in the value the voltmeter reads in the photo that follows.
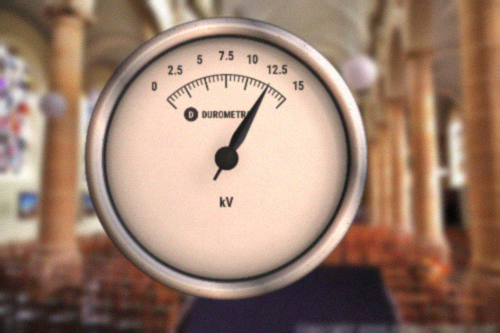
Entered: 12.5 kV
